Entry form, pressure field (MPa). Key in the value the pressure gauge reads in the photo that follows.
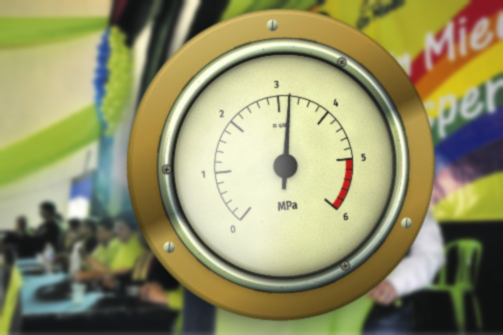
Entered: 3.2 MPa
